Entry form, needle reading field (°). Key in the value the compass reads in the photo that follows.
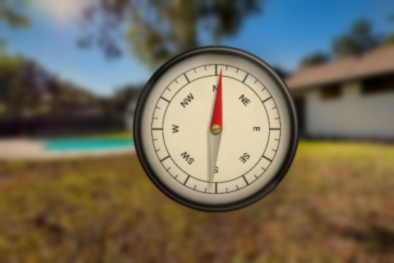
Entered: 5 °
